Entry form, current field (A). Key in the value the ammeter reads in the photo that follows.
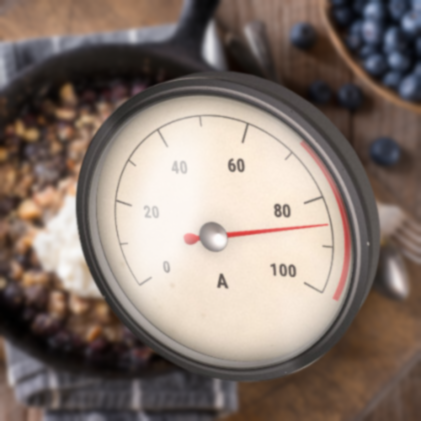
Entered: 85 A
